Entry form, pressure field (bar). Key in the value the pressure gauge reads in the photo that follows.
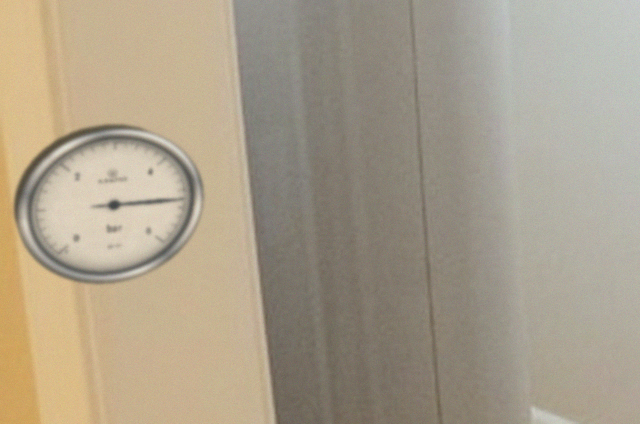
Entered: 5 bar
